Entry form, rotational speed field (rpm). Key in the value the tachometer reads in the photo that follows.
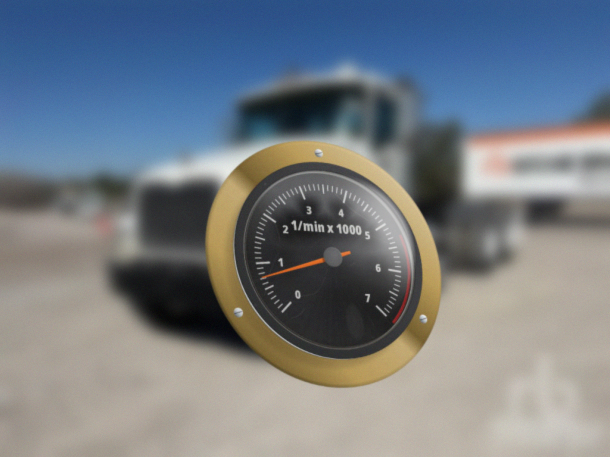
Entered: 700 rpm
